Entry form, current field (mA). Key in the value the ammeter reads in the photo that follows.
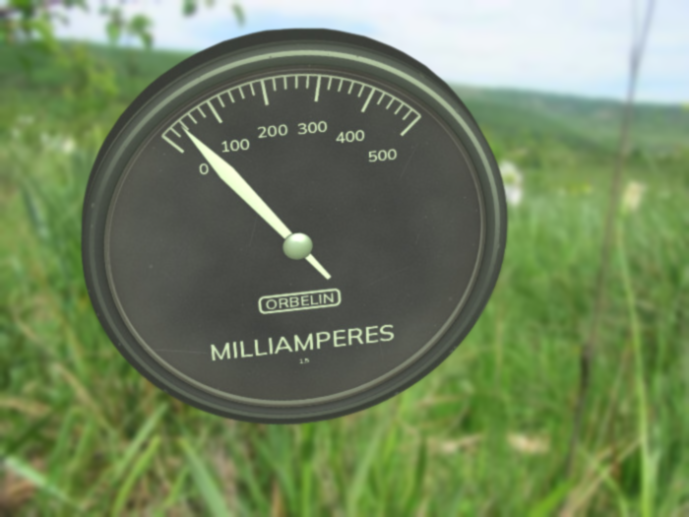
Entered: 40 mA
